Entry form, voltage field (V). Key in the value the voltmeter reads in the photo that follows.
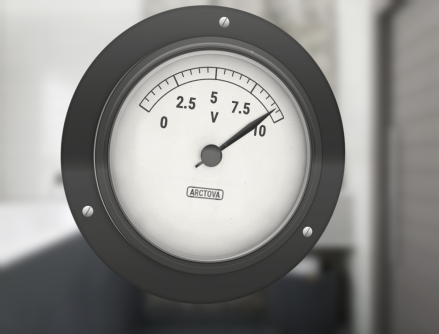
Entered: 9.25 V
